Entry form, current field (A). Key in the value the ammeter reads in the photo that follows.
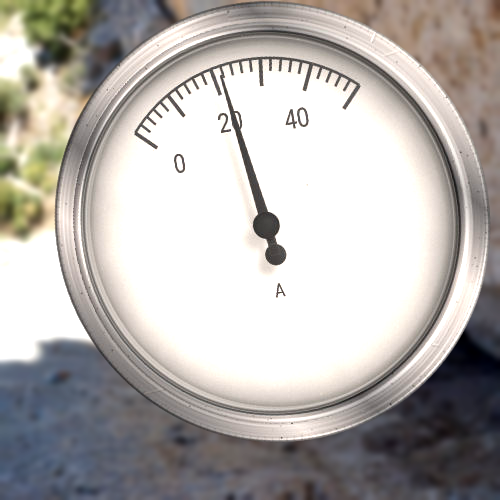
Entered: 22 A
